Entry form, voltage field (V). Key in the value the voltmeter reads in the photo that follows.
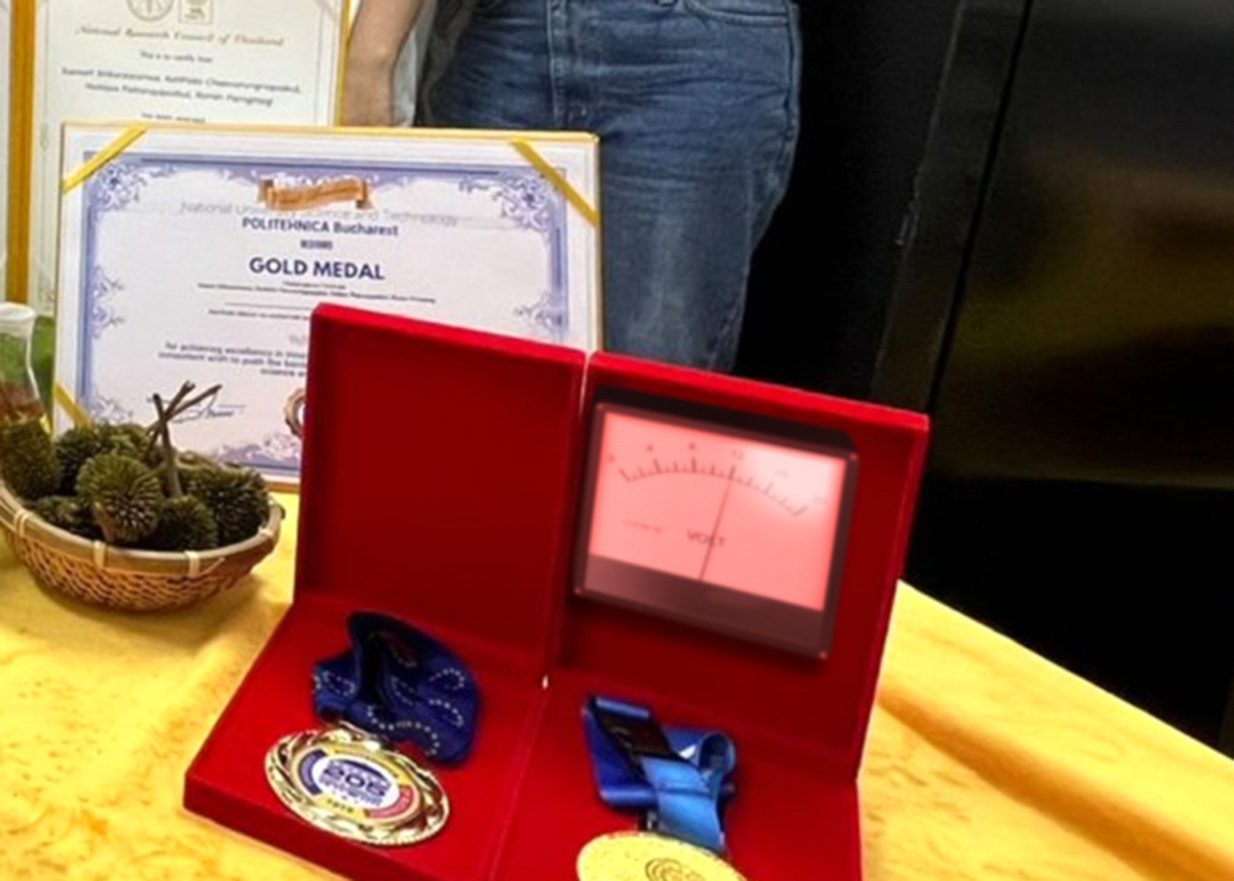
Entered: 12 V
